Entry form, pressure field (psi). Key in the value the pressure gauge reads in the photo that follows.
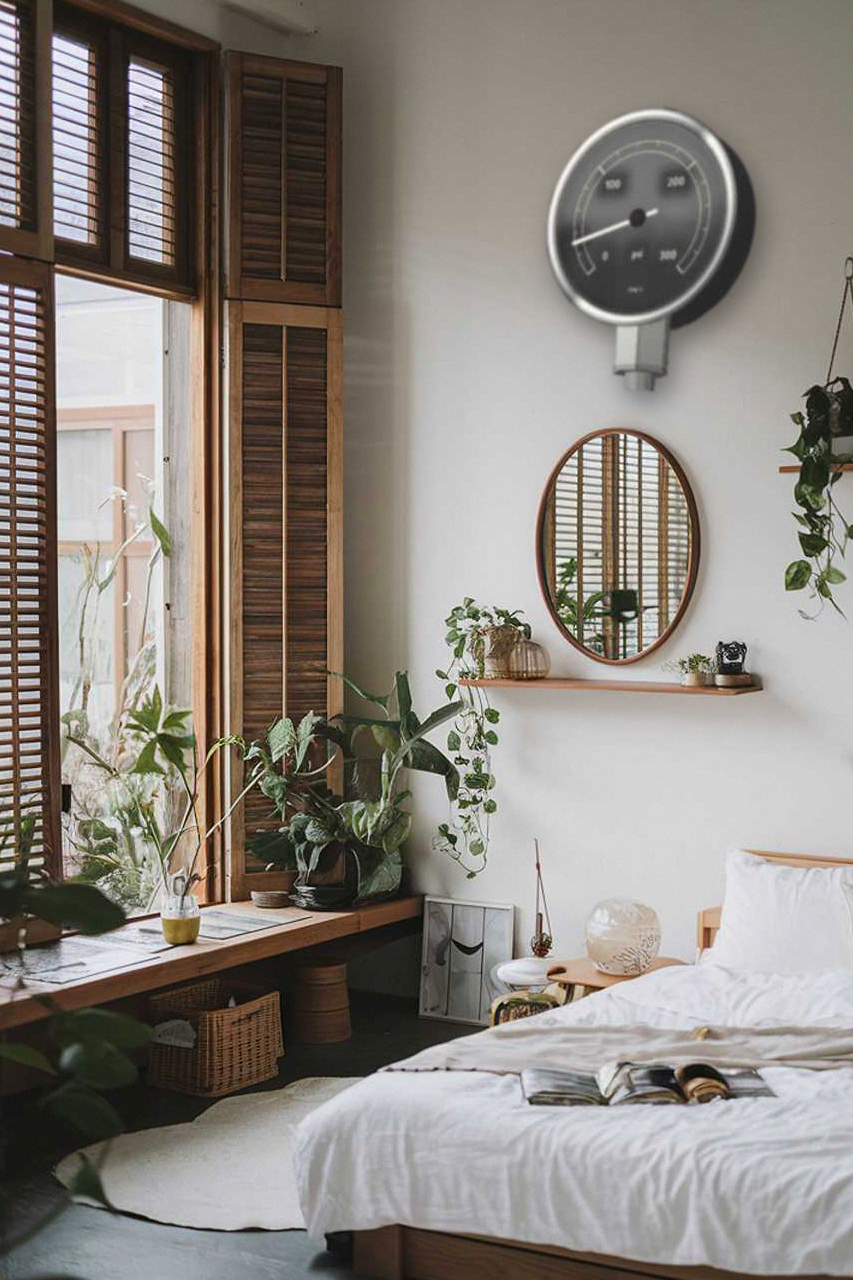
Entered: 30 psi
